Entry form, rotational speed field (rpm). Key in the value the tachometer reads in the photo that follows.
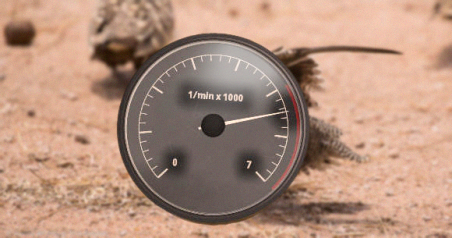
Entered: 5500 rpm
